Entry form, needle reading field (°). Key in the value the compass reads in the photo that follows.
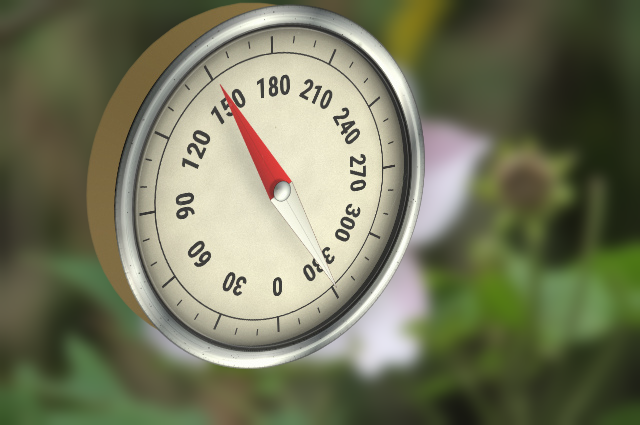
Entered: 150 °
